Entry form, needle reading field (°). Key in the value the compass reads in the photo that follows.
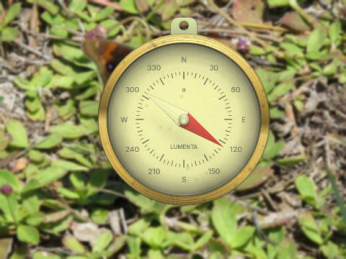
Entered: 125 °
